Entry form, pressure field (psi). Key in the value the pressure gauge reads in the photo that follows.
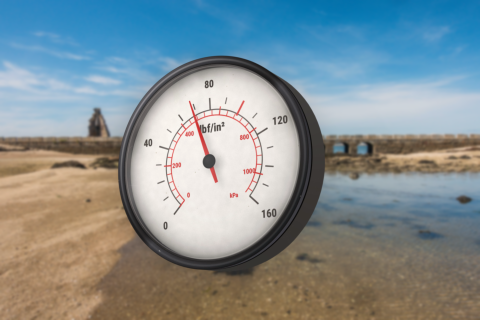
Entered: 70 psi
